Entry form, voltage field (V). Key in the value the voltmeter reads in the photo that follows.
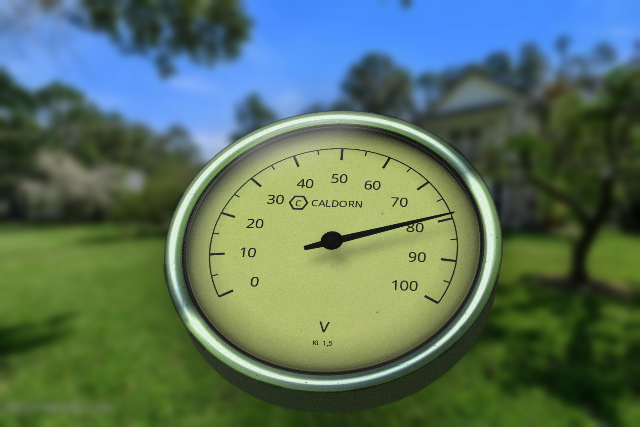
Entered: 80 V
